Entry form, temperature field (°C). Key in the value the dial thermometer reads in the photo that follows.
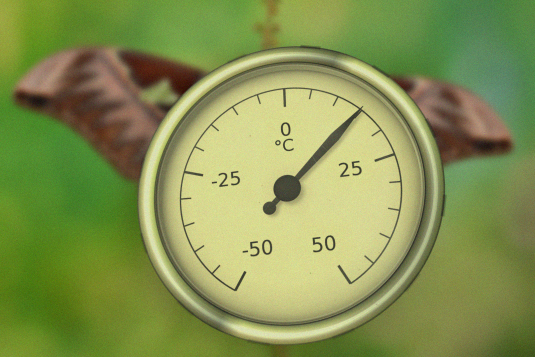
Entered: 15 °C
